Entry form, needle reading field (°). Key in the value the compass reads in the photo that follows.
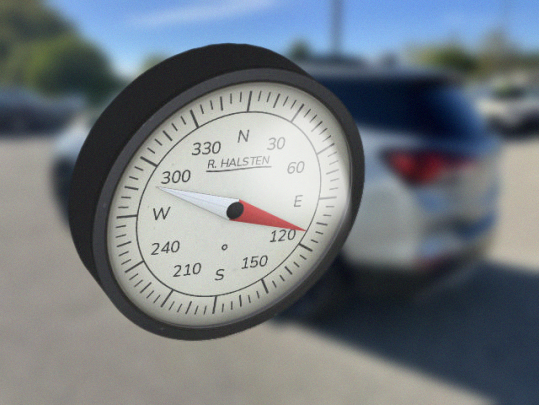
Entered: 110 °
